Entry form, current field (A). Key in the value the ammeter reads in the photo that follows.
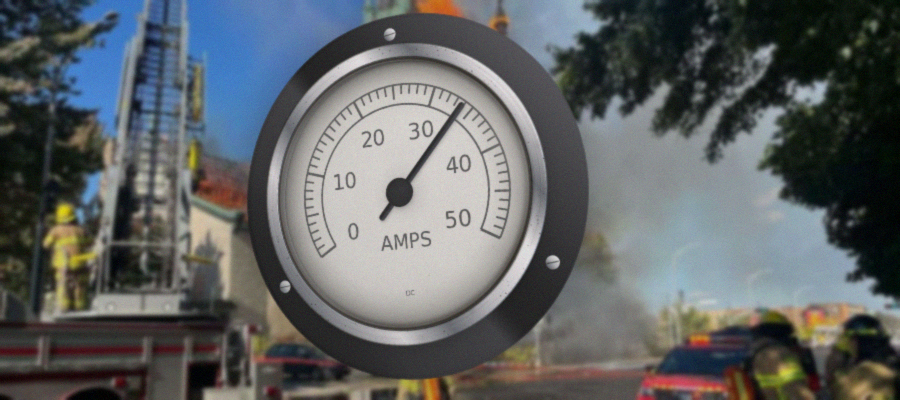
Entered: 34 A
